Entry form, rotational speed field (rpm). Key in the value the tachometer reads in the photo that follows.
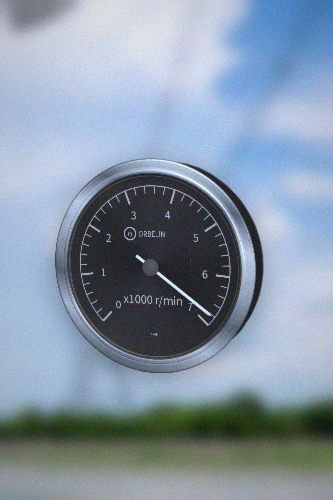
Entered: 6800 rpm
